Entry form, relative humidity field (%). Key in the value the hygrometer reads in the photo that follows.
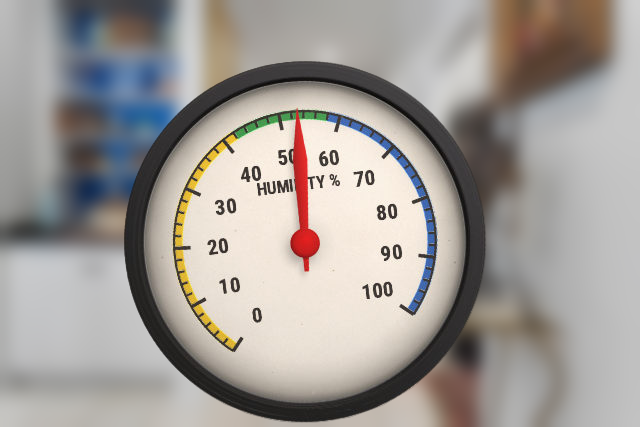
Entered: 53 %
